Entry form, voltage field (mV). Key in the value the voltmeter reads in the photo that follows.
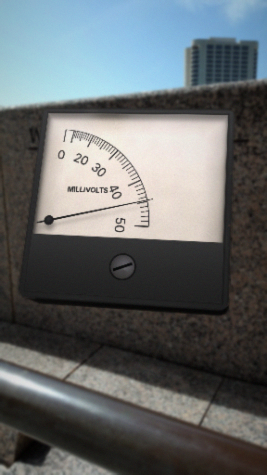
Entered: 45 mV
